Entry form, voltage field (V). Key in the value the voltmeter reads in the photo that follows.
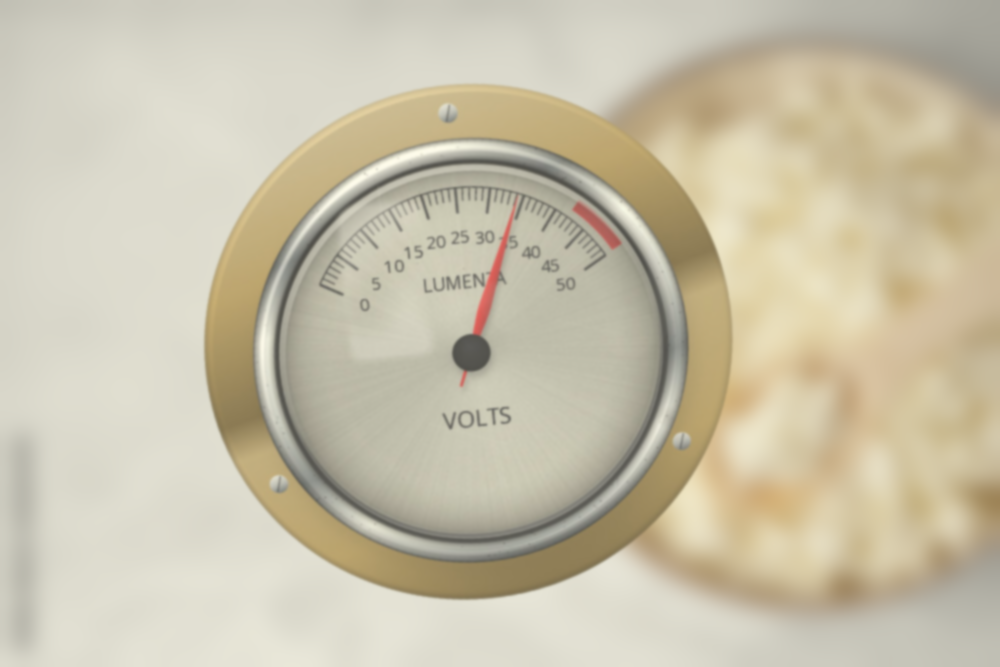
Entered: 34 V
